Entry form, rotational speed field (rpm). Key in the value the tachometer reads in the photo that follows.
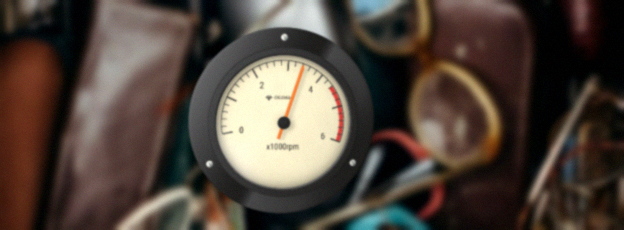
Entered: 3400 rpm
